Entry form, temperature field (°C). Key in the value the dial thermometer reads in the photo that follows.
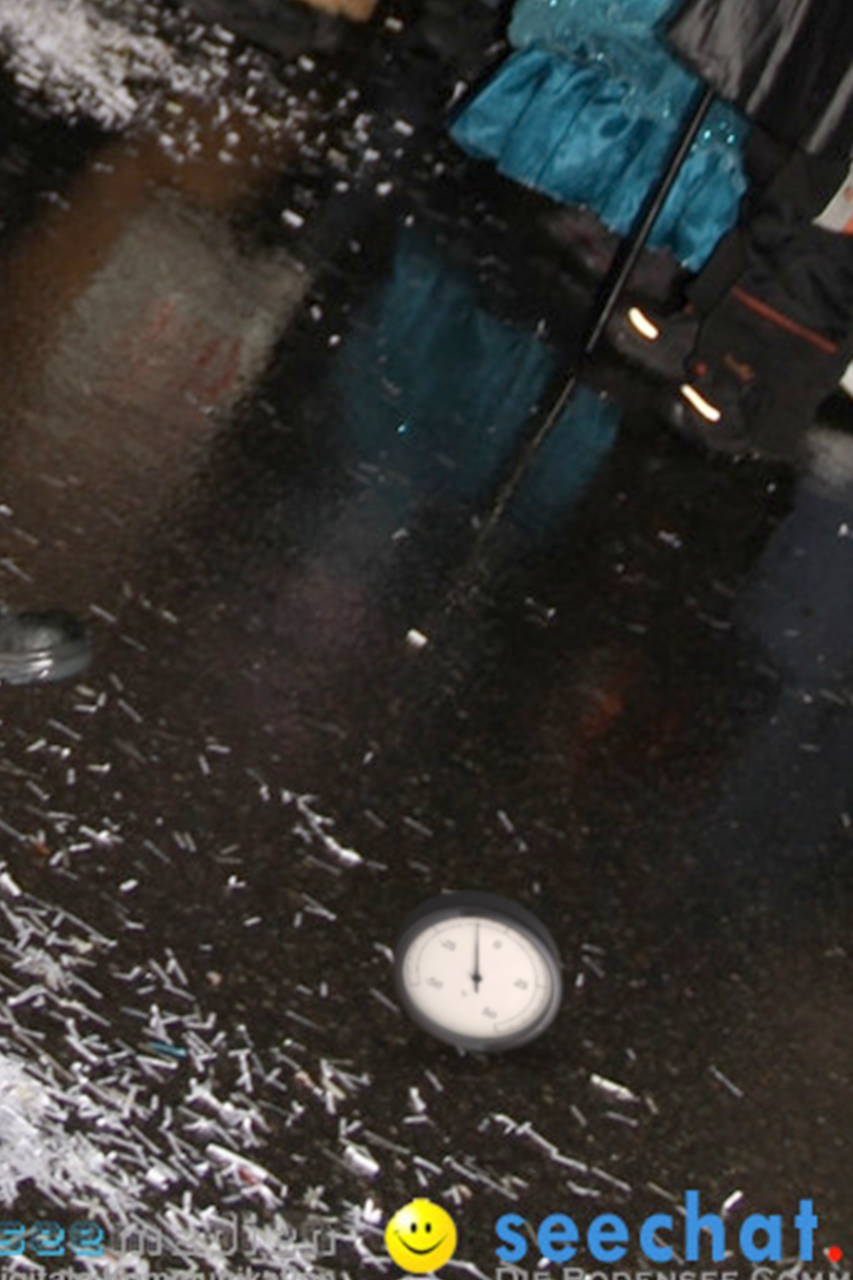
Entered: -10 °C
